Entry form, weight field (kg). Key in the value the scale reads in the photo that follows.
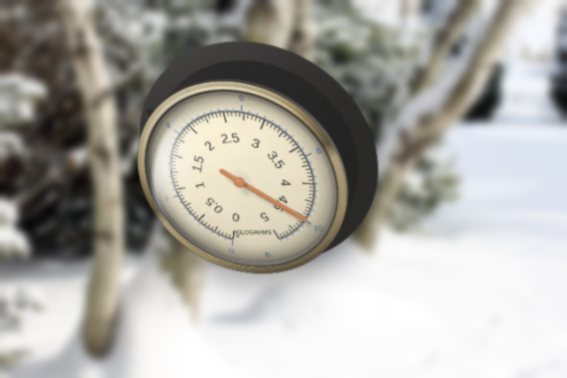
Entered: 4.5 kg
